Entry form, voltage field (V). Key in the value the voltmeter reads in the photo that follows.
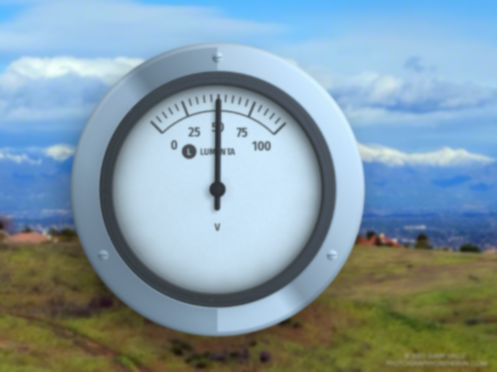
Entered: 50 V
